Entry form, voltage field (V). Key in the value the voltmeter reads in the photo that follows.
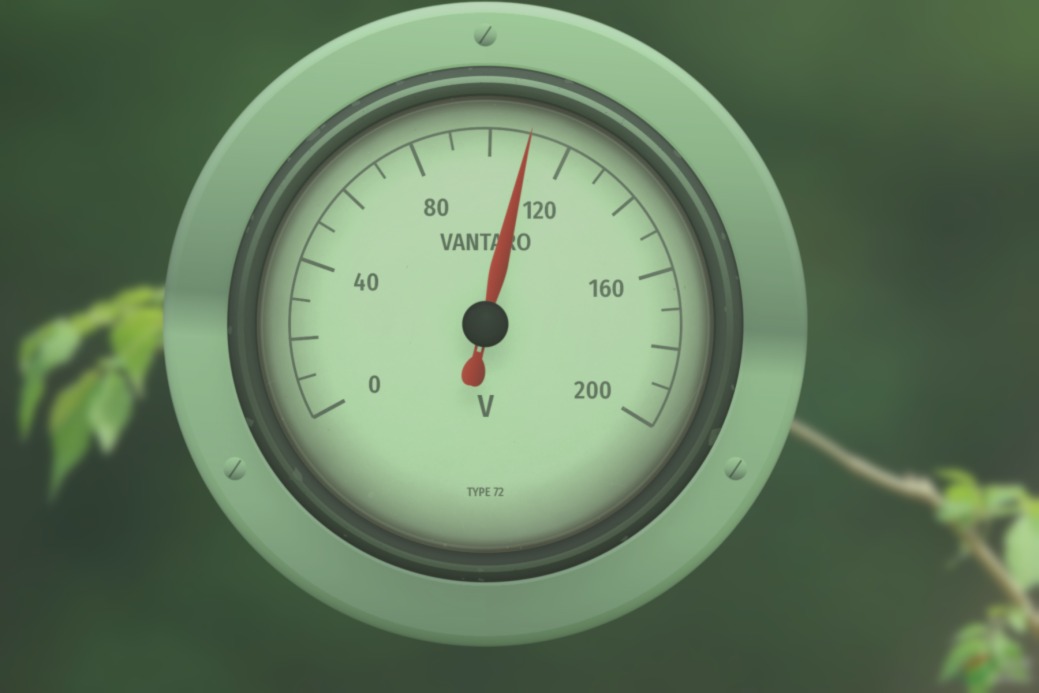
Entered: 110 V
